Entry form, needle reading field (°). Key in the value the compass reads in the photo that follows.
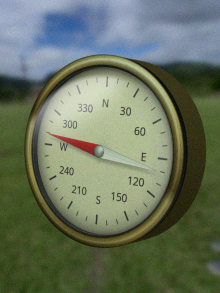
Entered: 280 °
